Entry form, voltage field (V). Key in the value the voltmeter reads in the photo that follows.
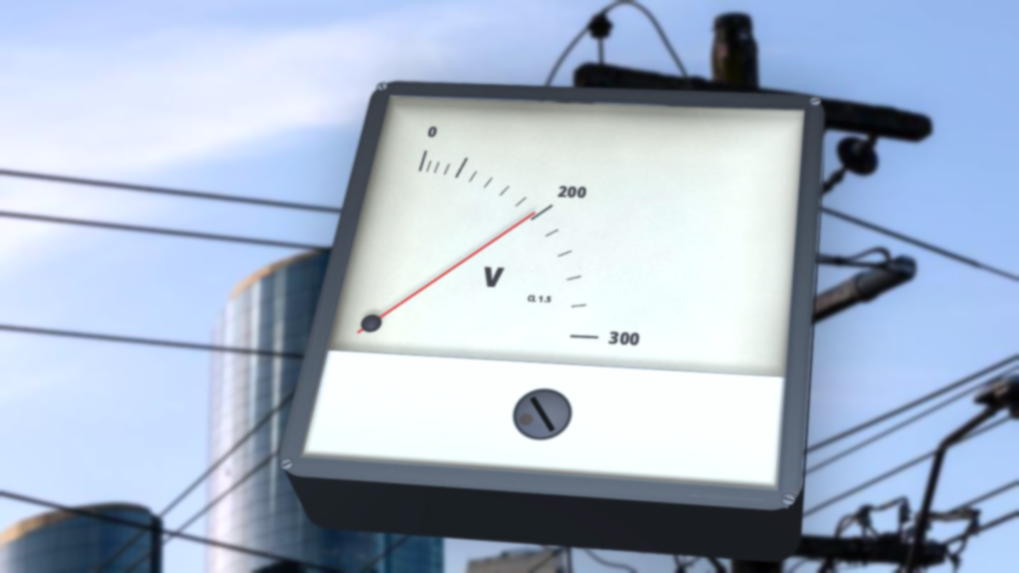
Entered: 200 V
